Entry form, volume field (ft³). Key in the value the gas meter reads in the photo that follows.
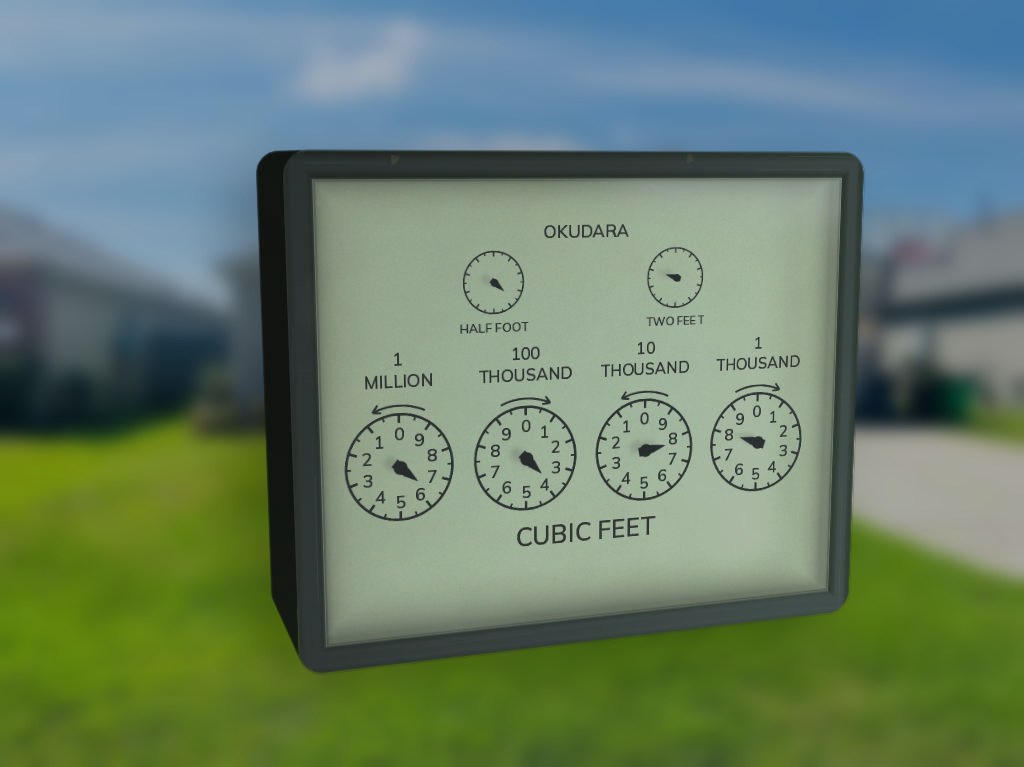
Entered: 637800 ft³
